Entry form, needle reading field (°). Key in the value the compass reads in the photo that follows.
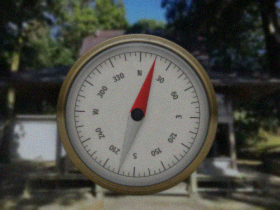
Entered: 15 °
